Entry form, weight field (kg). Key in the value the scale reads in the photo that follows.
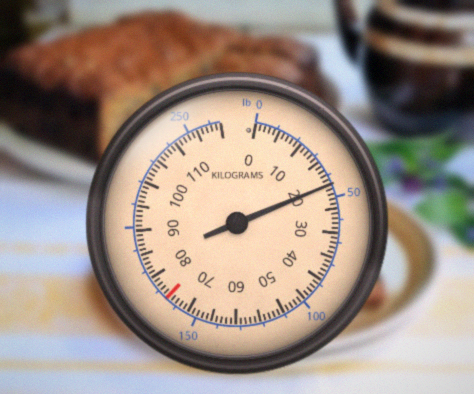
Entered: 20 kg
